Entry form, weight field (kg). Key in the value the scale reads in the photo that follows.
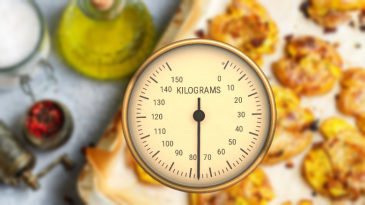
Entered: 76 kg
